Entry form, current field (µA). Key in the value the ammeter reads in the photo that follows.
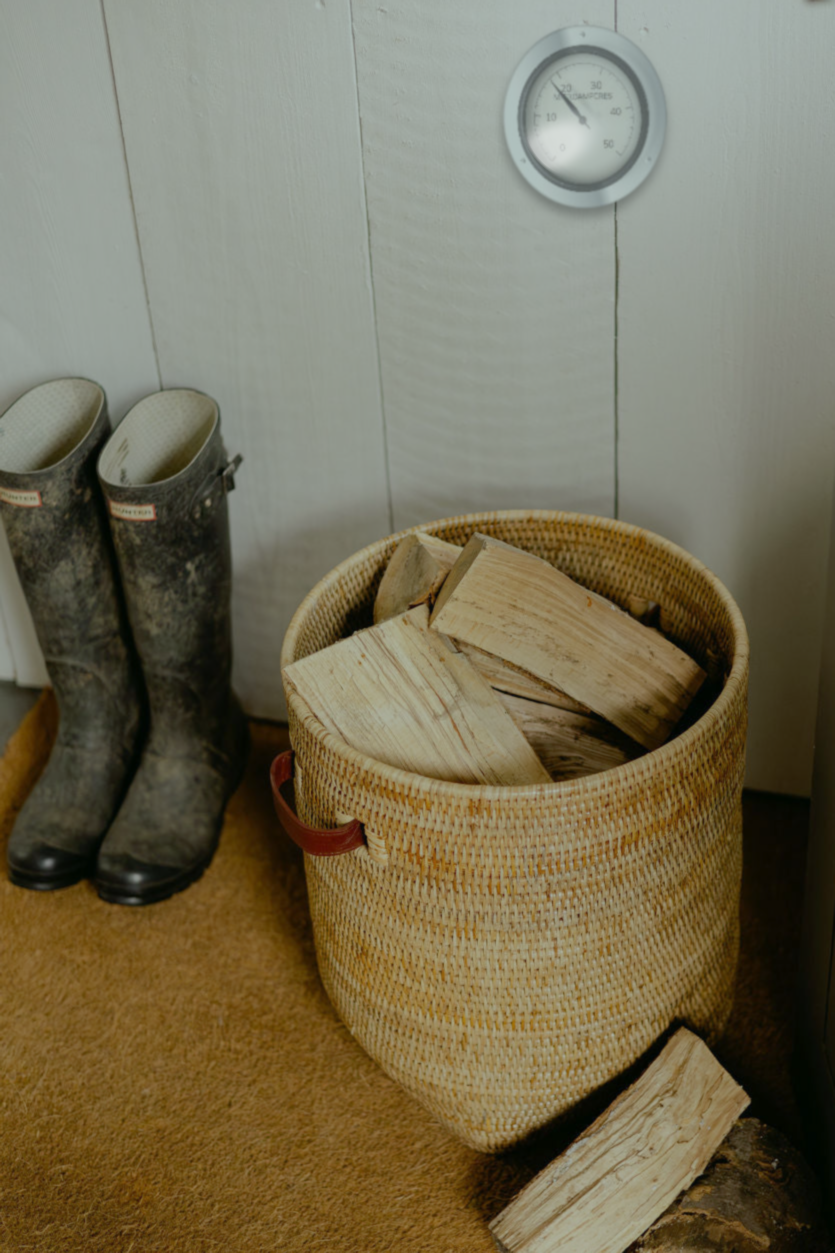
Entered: 18 µA
